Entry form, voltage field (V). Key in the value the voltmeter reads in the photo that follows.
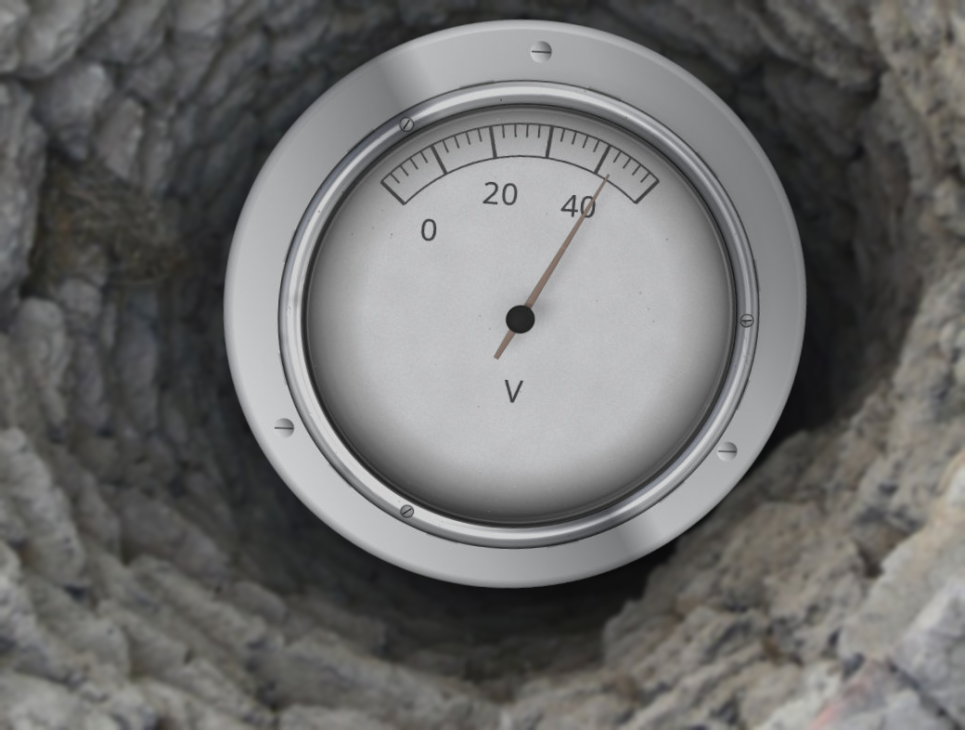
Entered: 42 V
